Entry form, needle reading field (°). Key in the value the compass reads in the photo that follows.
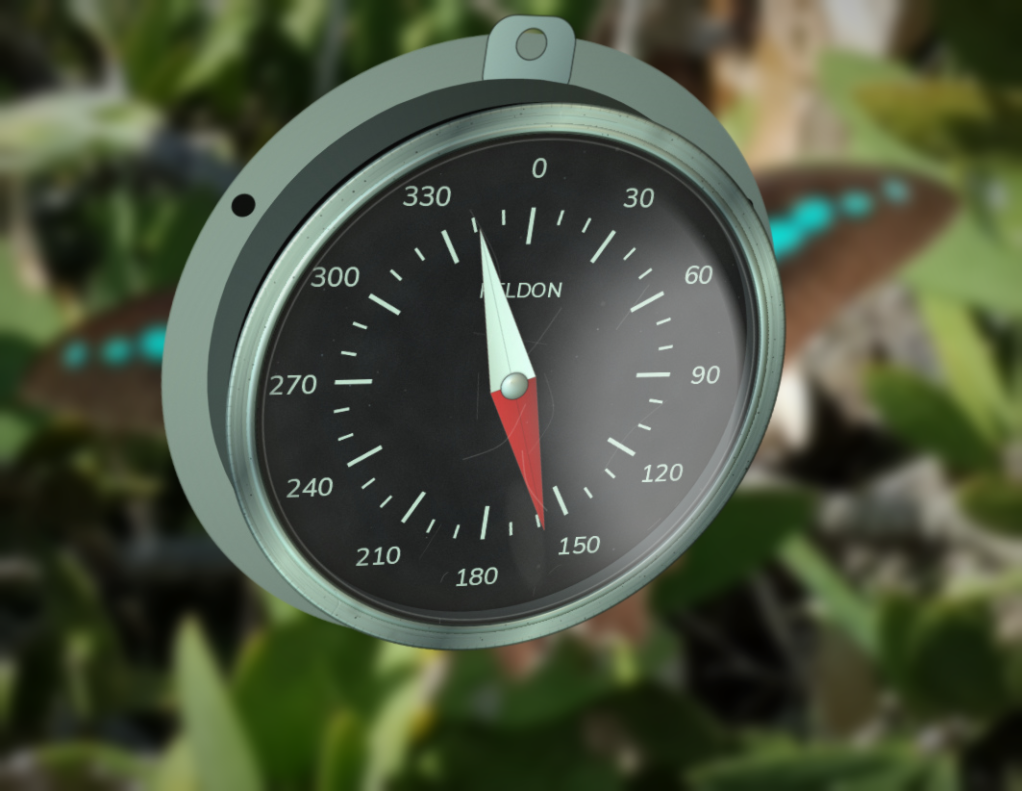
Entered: 160 °
